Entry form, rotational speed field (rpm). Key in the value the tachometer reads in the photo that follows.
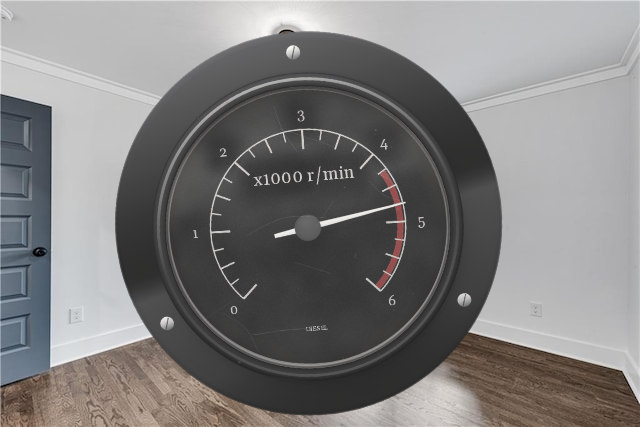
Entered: 4750 rpm
